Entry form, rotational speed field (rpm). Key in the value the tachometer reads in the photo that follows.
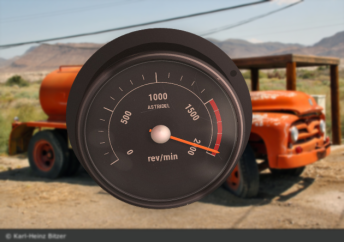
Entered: 1950 rpm
